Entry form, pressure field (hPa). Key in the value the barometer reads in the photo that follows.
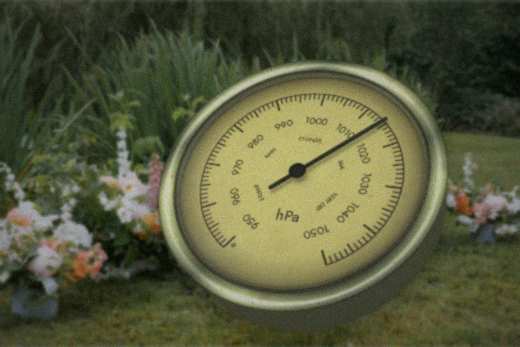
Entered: 1015 hPa
